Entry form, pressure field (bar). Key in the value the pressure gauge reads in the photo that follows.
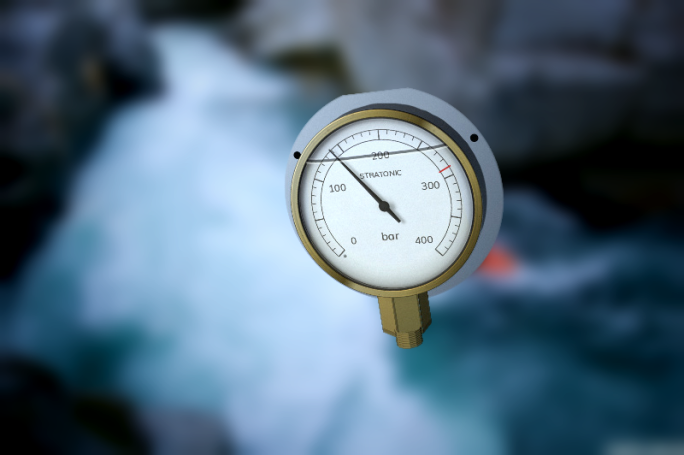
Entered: 140 bar
